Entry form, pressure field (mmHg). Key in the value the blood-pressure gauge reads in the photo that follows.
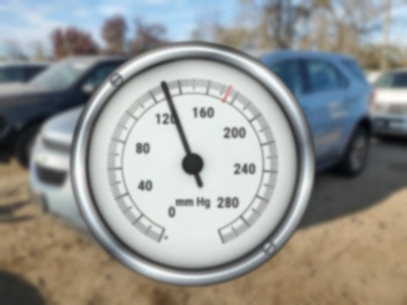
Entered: 130 mmHg
